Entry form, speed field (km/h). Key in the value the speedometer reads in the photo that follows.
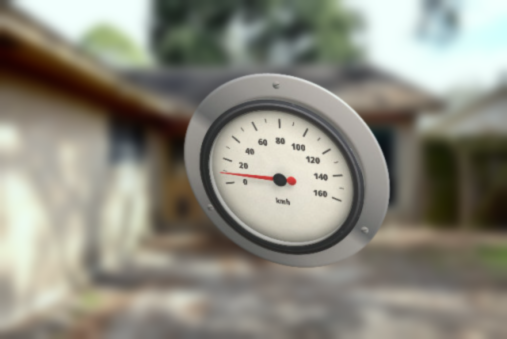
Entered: 10 km/h
